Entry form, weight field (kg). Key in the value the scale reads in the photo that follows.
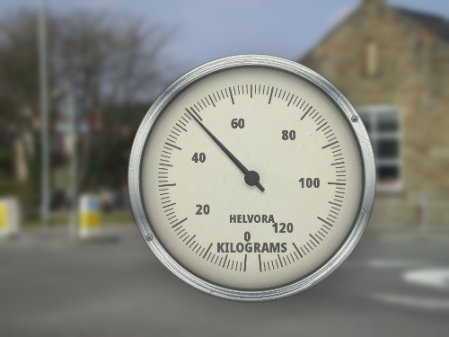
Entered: 49 kg
